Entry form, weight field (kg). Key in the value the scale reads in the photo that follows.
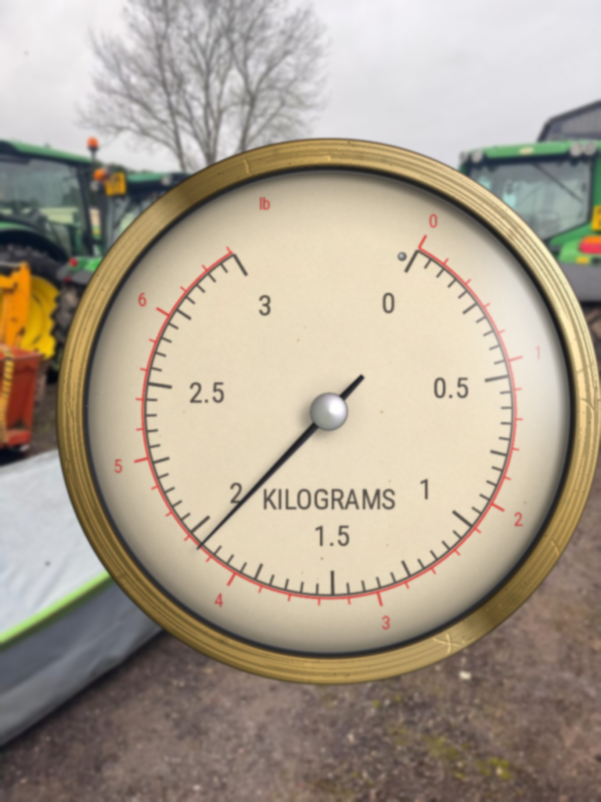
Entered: 1.95 kg
